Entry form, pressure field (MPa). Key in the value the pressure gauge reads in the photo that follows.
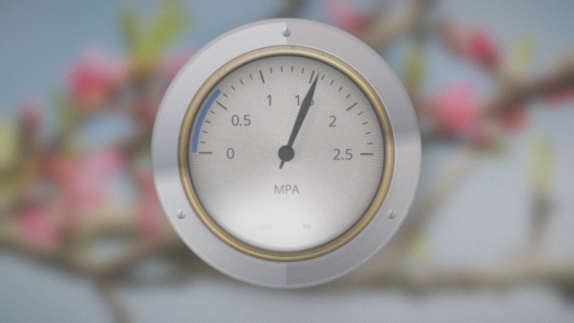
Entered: 1.55 MPa
